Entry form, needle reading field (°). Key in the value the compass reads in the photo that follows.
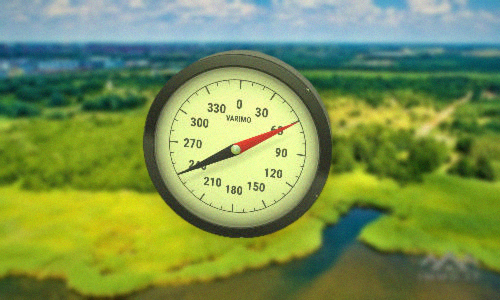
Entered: 60 °
